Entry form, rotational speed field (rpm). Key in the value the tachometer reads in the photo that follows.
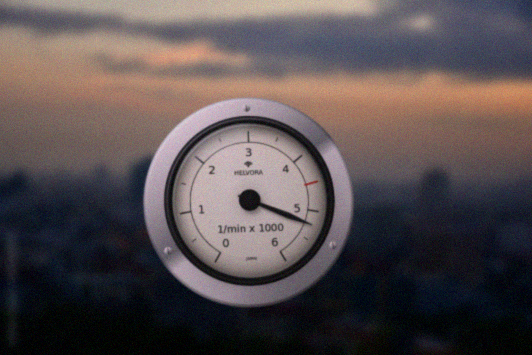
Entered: 5250 rpm
